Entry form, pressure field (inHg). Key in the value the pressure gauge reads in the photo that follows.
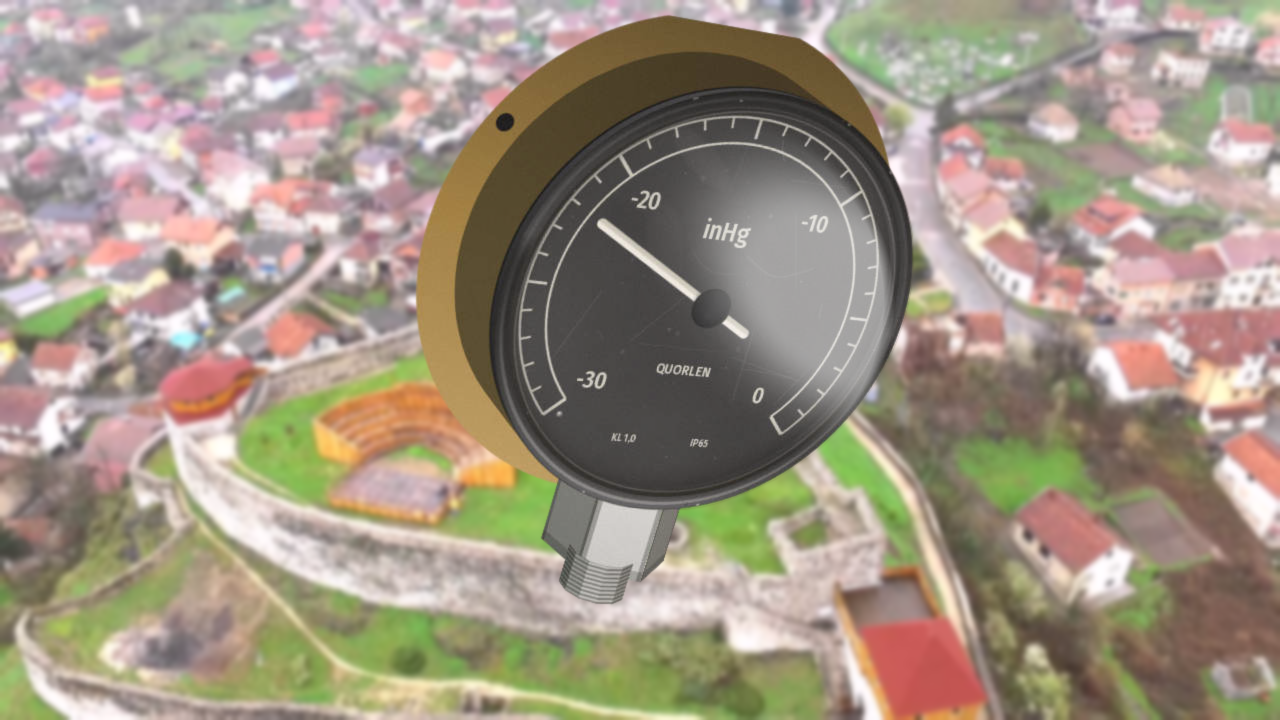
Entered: -22 inHg
